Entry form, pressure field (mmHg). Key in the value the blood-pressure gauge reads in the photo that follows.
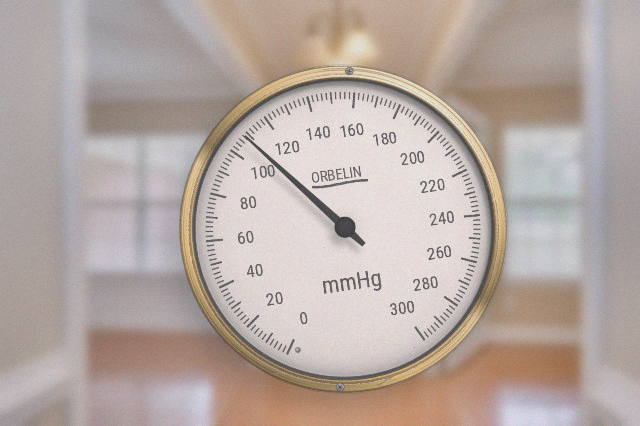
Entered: 108 mmHg
